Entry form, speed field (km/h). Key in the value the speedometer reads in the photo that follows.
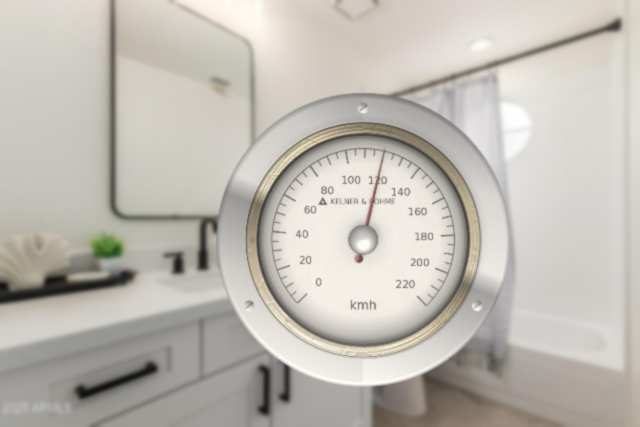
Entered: 120 km/h
